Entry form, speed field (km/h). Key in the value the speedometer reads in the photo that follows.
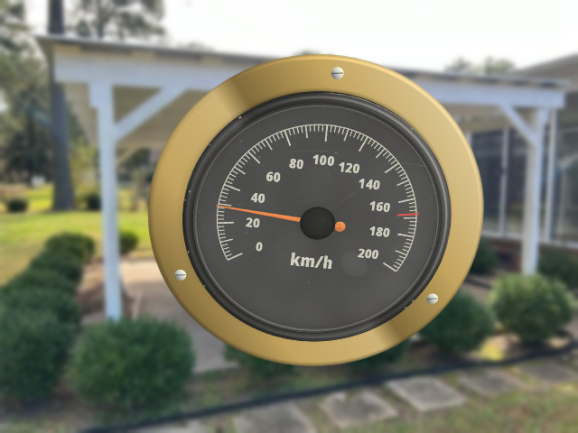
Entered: 30 km/h
